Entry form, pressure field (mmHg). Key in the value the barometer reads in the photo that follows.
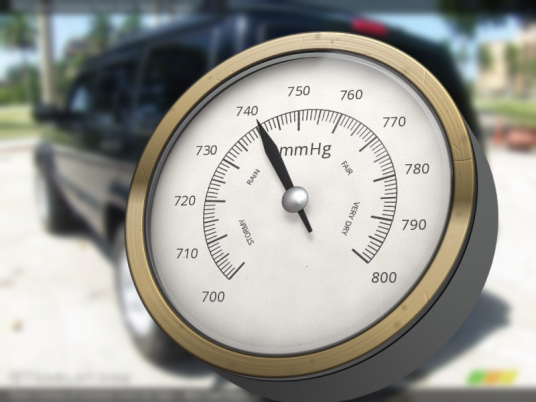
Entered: 741 mmHg
